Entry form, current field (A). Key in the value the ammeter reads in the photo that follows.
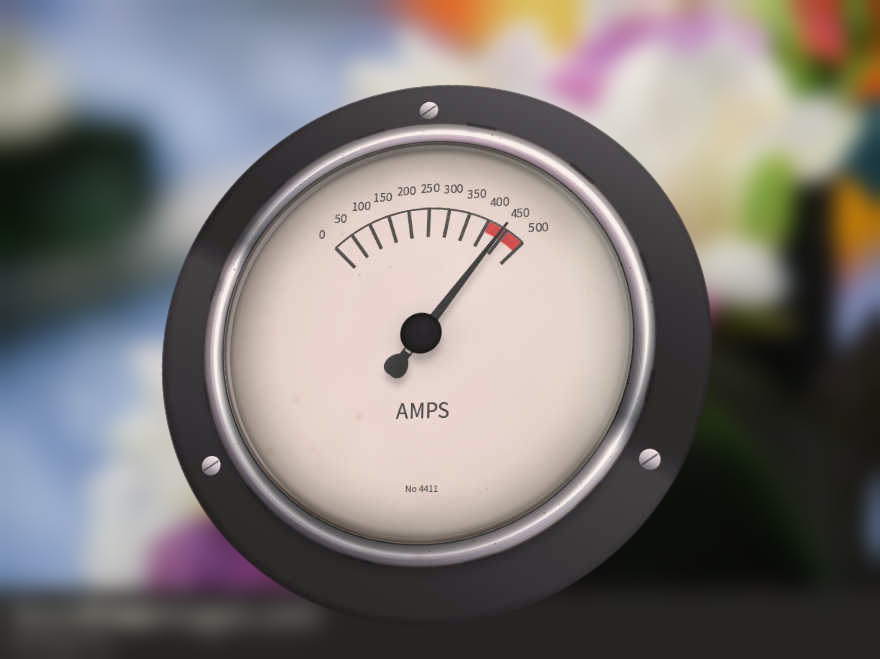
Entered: 450 A
